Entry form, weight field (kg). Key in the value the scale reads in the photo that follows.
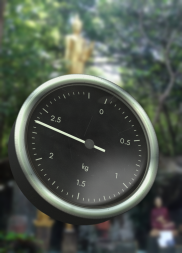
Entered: 2.35 kg
